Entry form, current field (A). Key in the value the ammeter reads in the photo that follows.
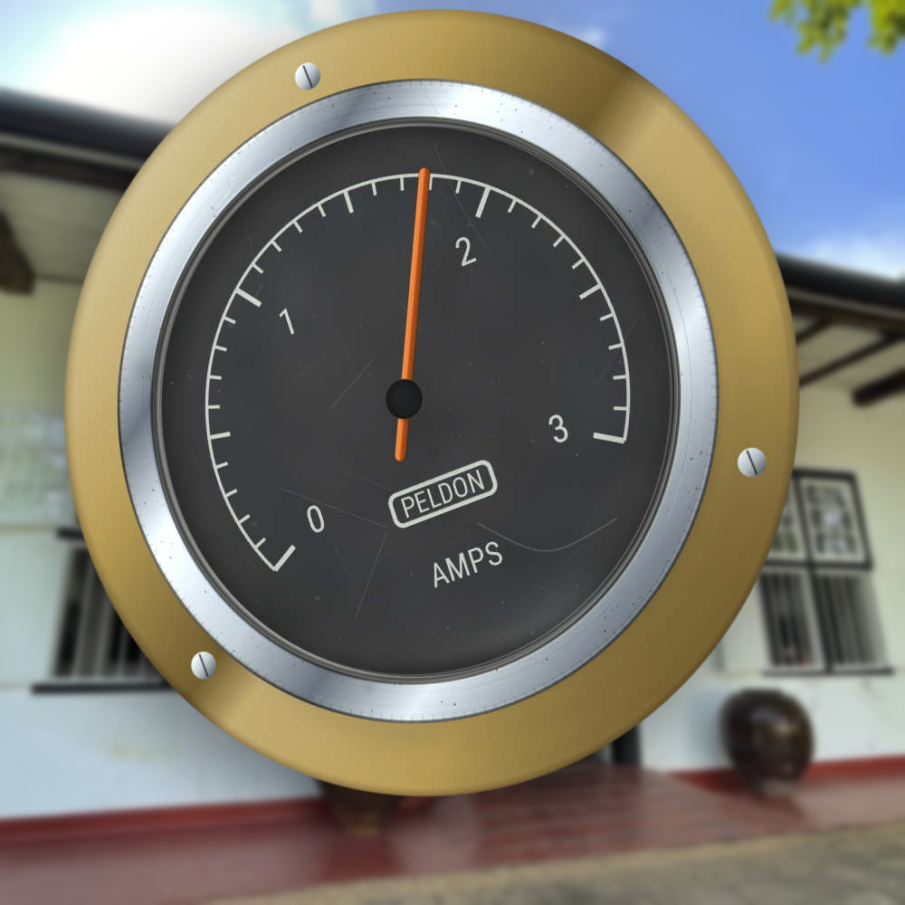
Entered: 1.8 A
